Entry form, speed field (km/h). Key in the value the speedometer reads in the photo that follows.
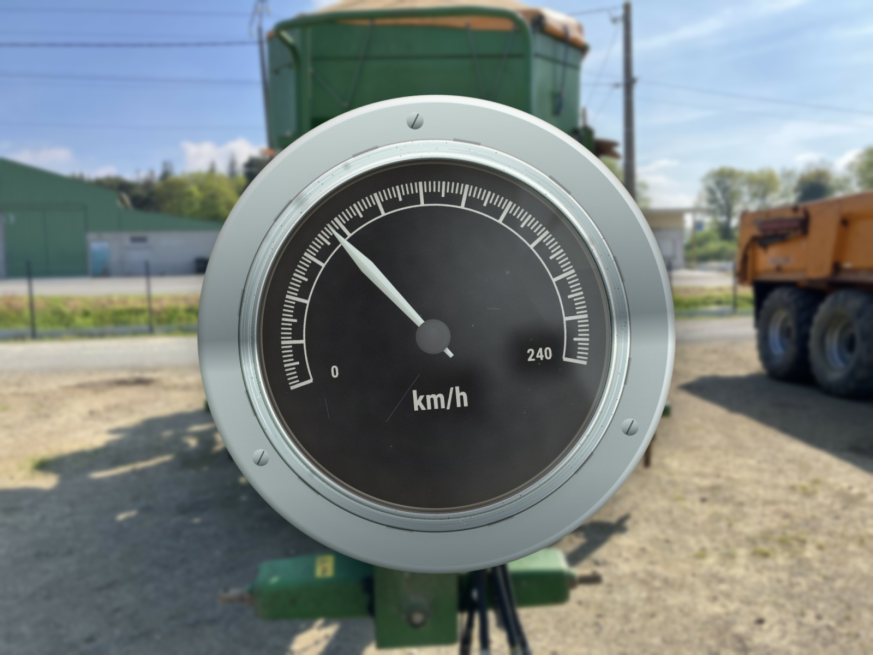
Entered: 76 km/h
